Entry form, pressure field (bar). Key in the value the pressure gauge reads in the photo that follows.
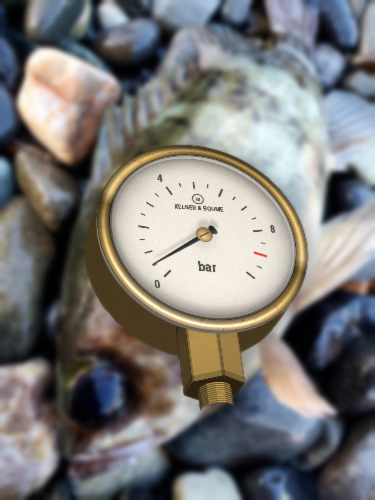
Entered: 0.5 bar
